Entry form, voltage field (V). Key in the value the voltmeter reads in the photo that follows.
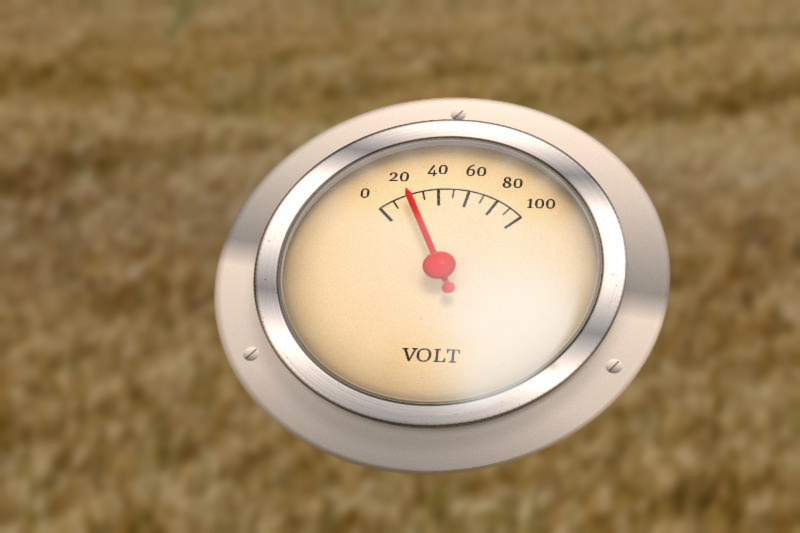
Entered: 20 V
